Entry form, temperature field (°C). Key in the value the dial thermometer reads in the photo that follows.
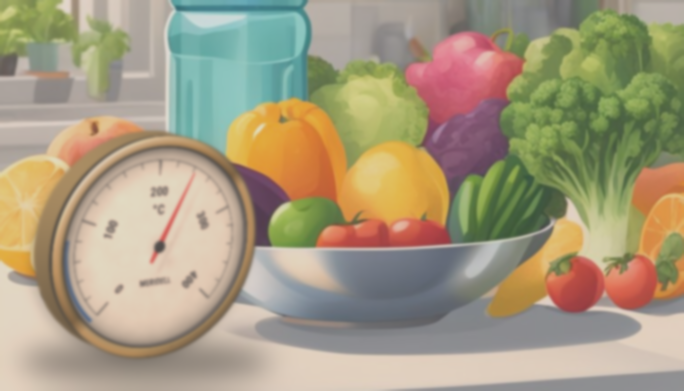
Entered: 240 °C
